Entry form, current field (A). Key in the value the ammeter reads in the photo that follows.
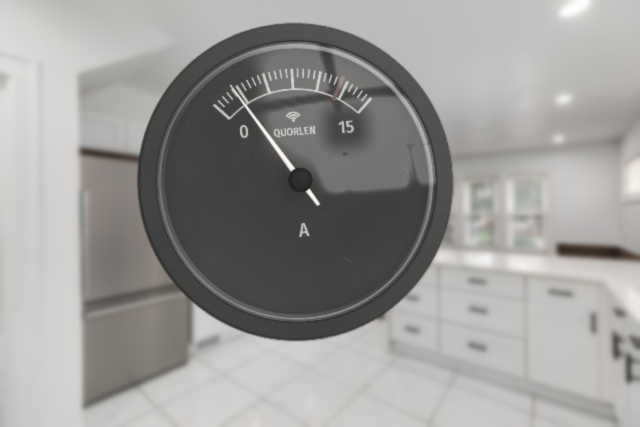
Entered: 2 A
